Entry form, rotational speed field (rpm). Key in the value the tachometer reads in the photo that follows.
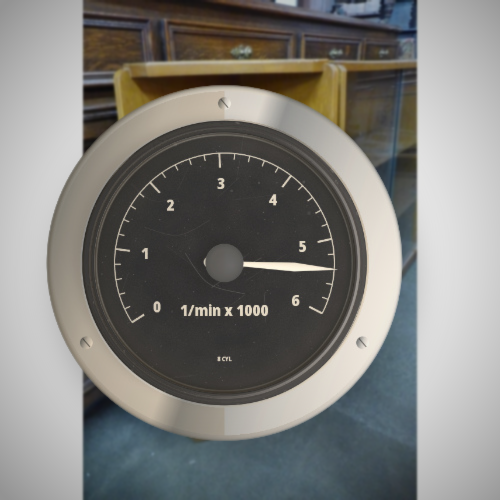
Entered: 5400 rpm
